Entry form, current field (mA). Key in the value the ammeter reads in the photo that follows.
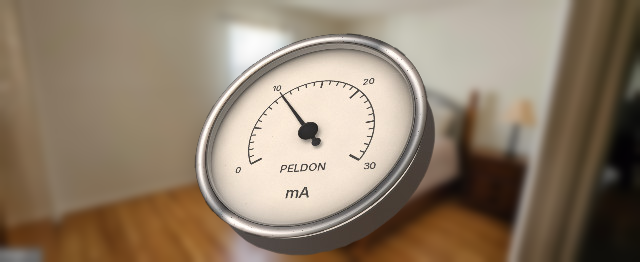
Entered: 10 mA
